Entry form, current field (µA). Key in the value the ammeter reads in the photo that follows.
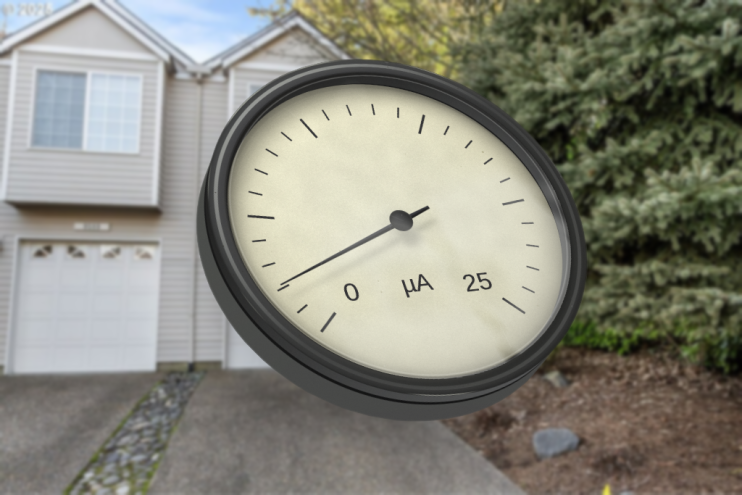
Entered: 2 µA
